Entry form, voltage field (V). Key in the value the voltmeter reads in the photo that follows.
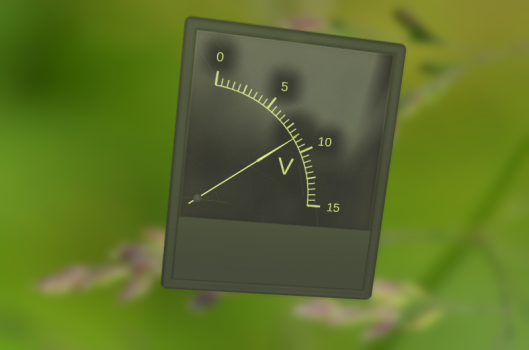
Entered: 8.5 V
